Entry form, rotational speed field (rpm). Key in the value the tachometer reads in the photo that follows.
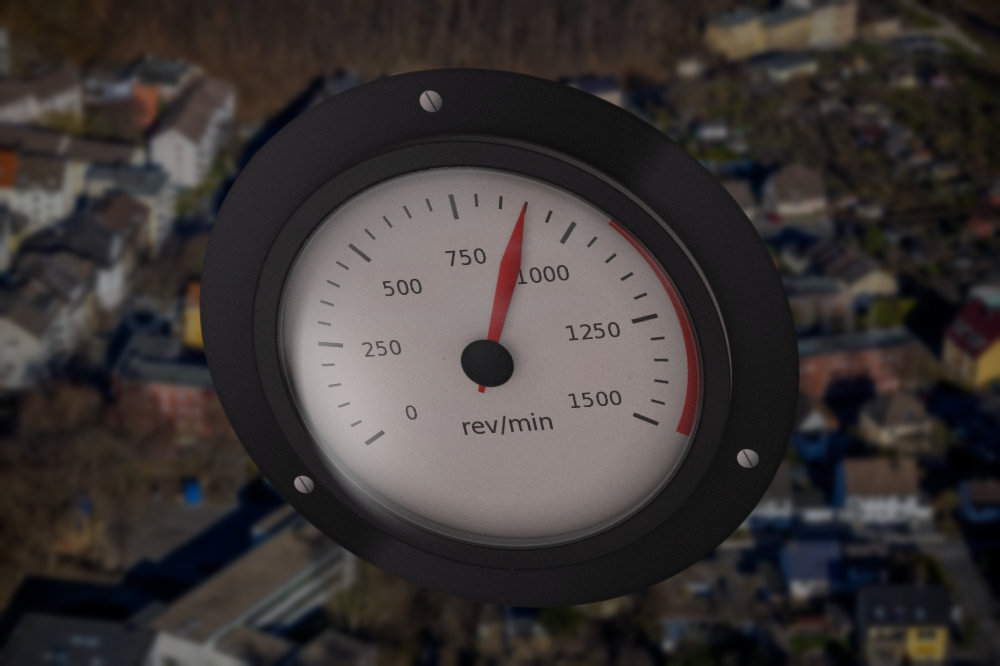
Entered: 900 rpm
